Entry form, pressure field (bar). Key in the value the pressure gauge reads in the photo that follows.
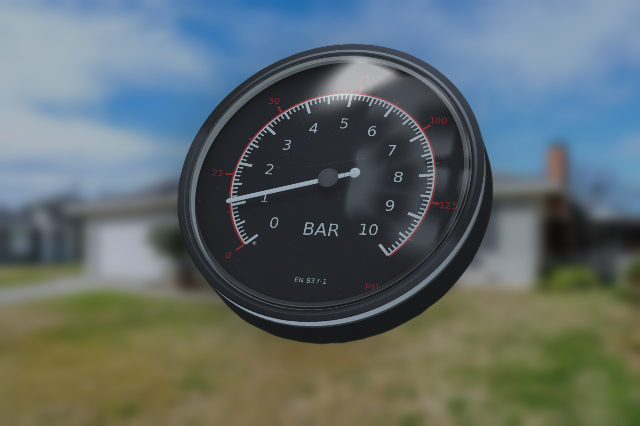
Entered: 1 bar
